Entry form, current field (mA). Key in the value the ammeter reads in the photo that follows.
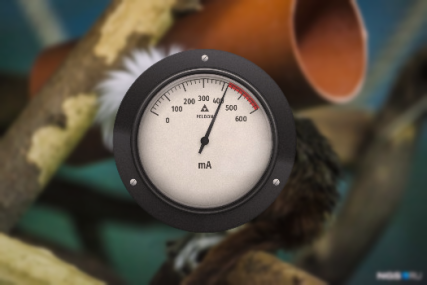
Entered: 420 mA
